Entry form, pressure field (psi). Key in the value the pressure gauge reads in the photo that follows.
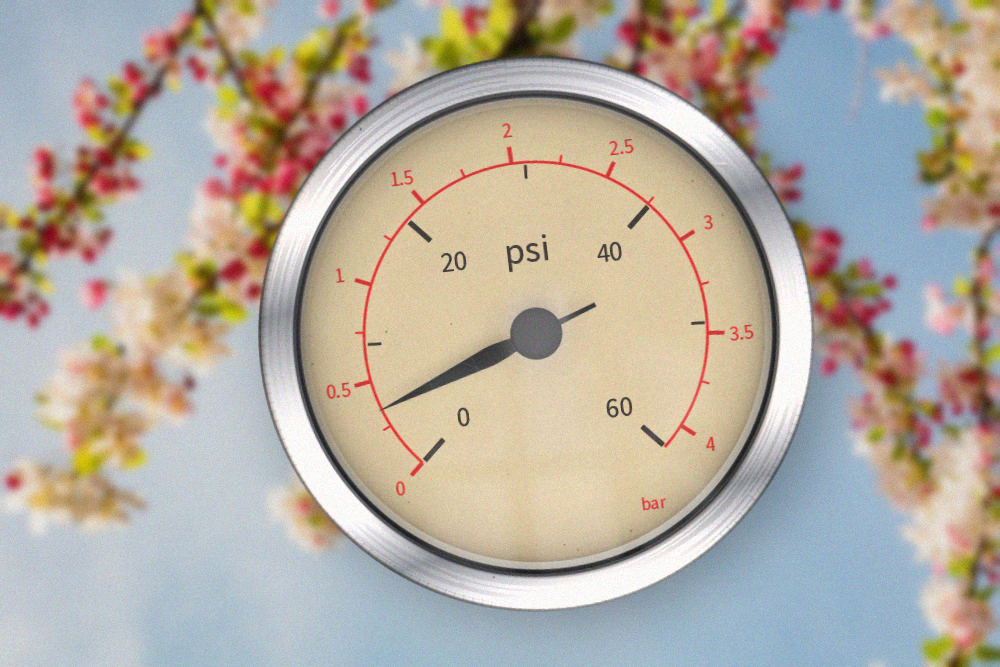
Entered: 5 psi
